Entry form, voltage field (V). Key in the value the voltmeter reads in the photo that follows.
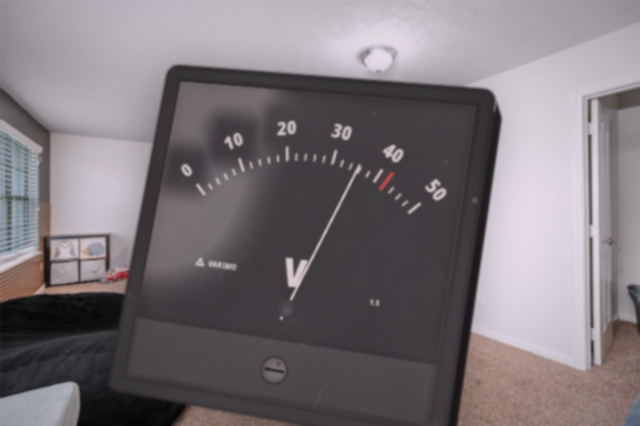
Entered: 36 V
